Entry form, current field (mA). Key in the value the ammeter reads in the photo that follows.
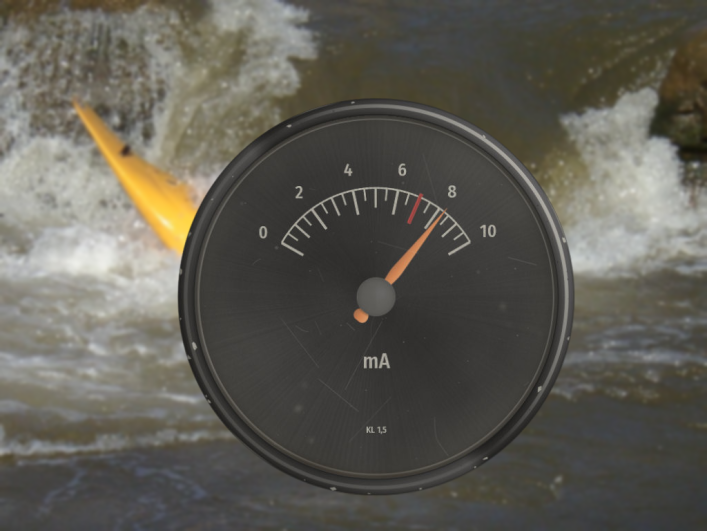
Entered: 8.25 mA
